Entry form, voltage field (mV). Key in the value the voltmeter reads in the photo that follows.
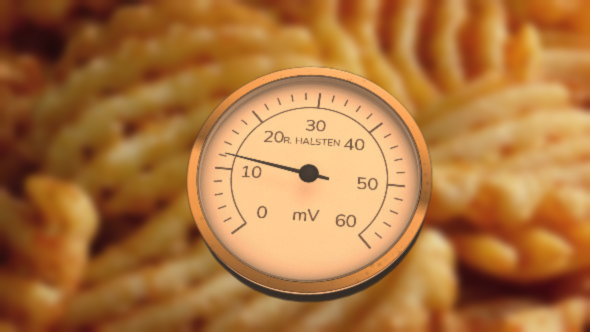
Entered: 12 mV
